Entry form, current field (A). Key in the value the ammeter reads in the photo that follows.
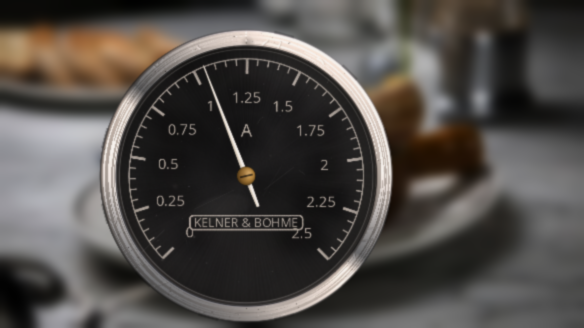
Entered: 1.05 A
